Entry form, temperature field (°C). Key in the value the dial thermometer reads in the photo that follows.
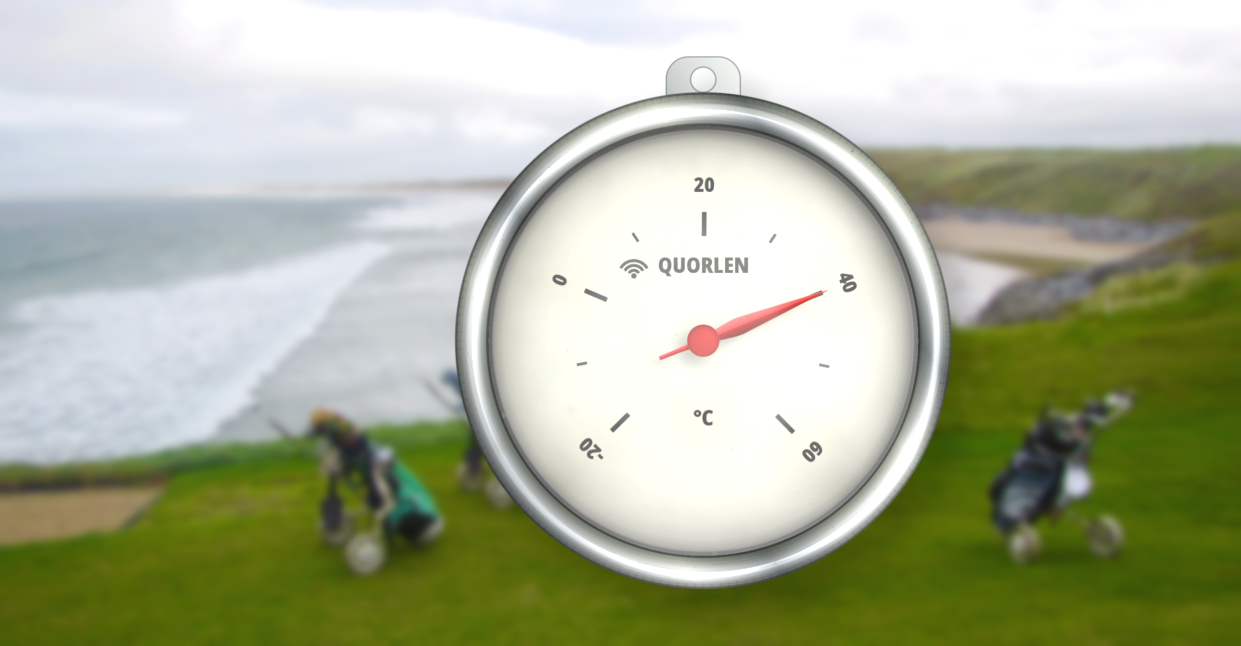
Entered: 40 °C
